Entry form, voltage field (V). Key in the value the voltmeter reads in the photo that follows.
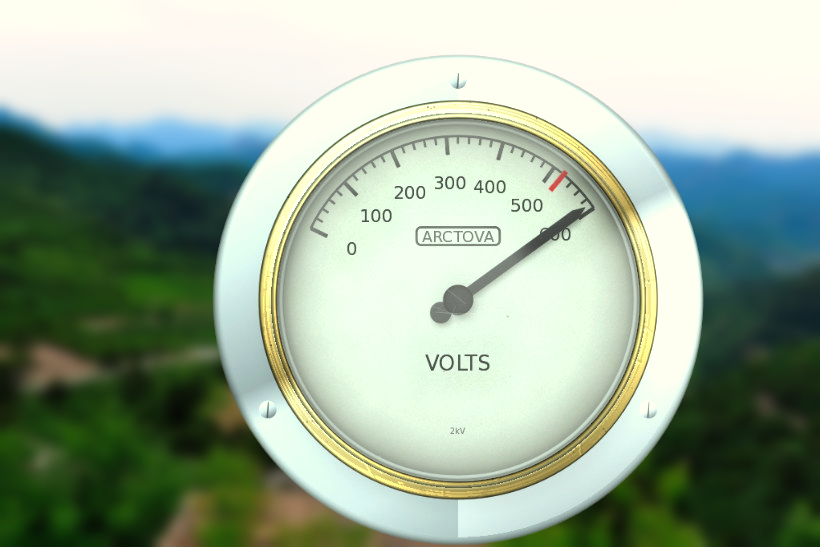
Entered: 590 V
